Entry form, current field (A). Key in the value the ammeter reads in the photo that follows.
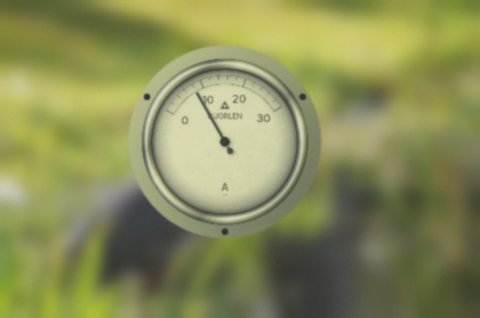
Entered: 8 A
